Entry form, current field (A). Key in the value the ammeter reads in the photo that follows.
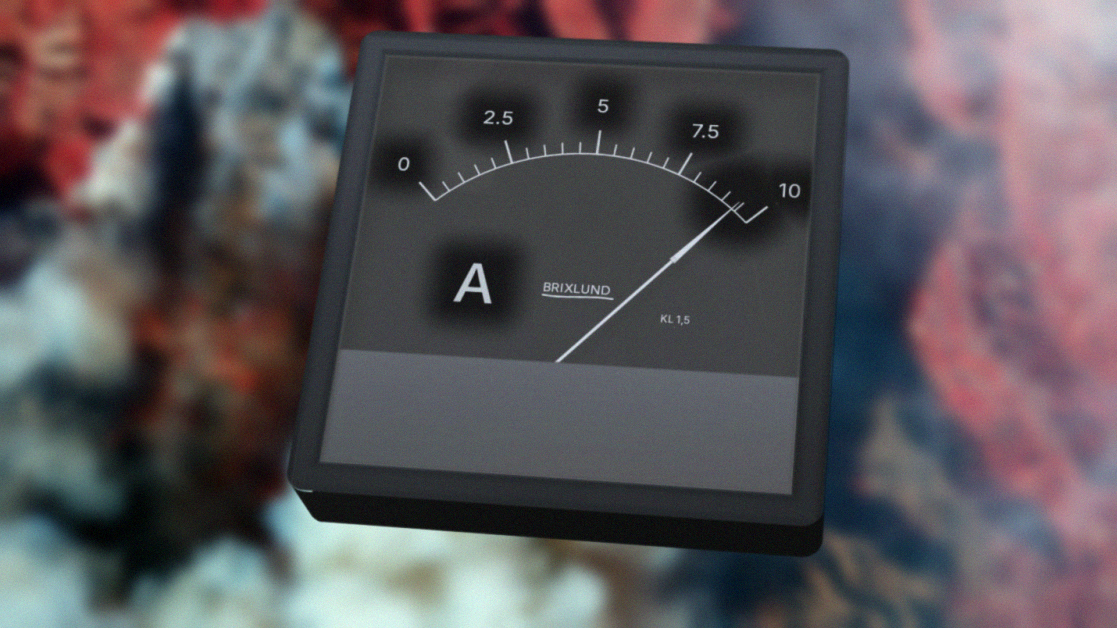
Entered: 9.5 A
